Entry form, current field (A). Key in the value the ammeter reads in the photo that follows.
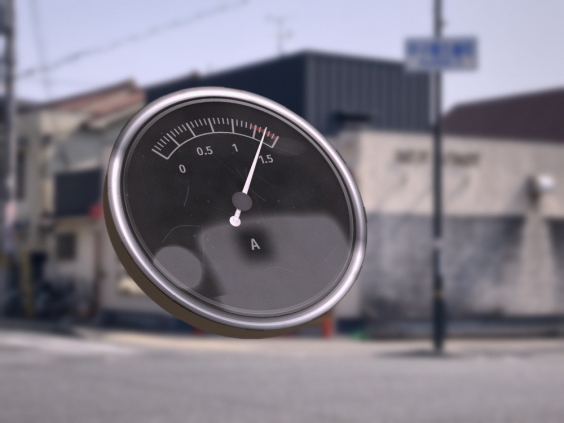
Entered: 1.35 A
